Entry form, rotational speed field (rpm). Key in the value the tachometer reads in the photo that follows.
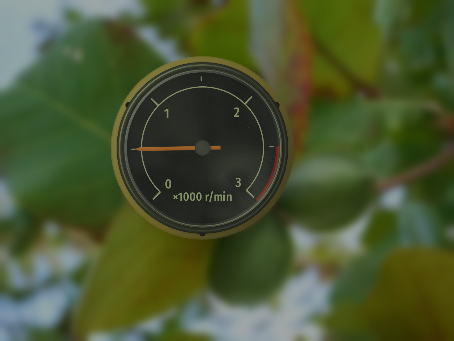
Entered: 500 rpm
